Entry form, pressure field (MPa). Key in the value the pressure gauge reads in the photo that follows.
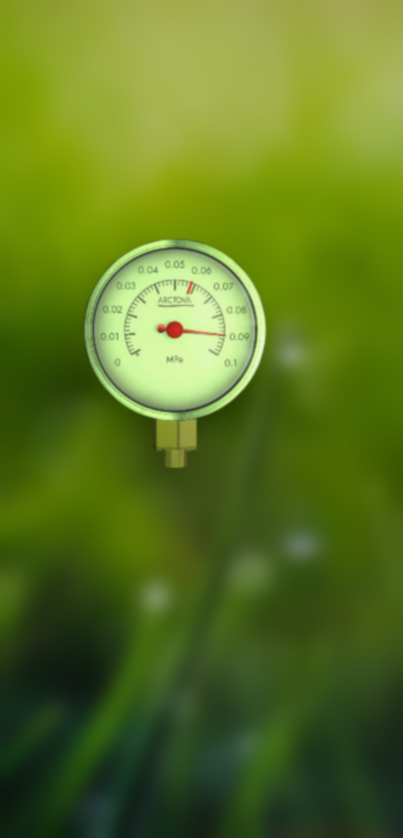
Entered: 0.09 MPa
